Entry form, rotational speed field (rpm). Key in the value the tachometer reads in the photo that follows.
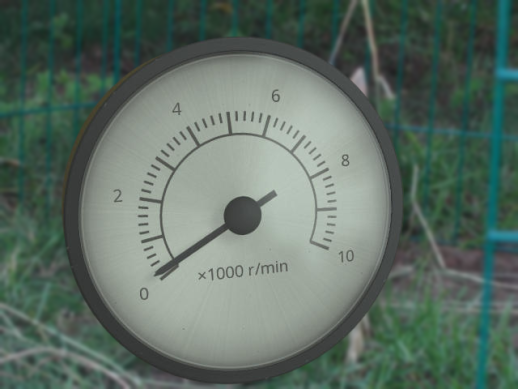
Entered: 200 rpm
